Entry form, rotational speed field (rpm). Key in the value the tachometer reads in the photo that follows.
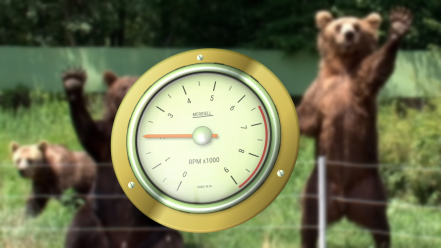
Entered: 2000 rpm
